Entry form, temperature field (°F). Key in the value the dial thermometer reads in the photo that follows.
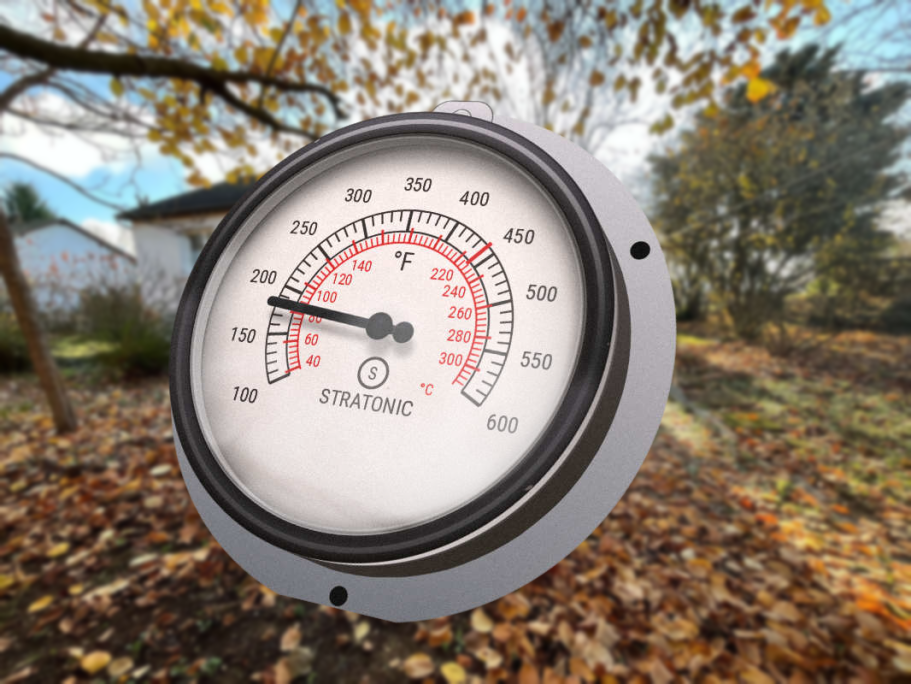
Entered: 180 °F
